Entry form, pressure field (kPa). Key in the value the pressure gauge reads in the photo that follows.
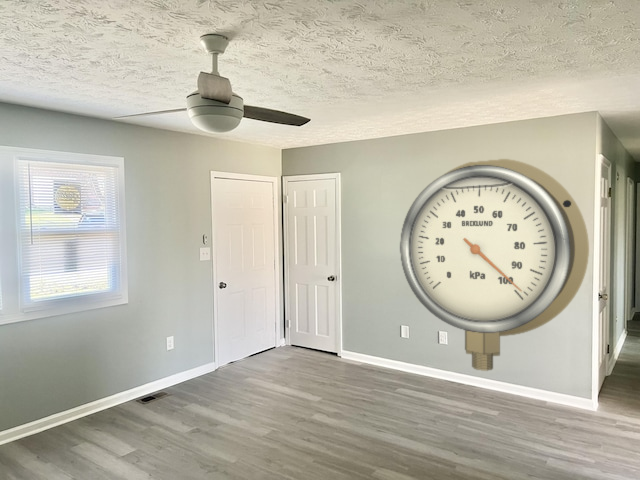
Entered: 98 kPa
